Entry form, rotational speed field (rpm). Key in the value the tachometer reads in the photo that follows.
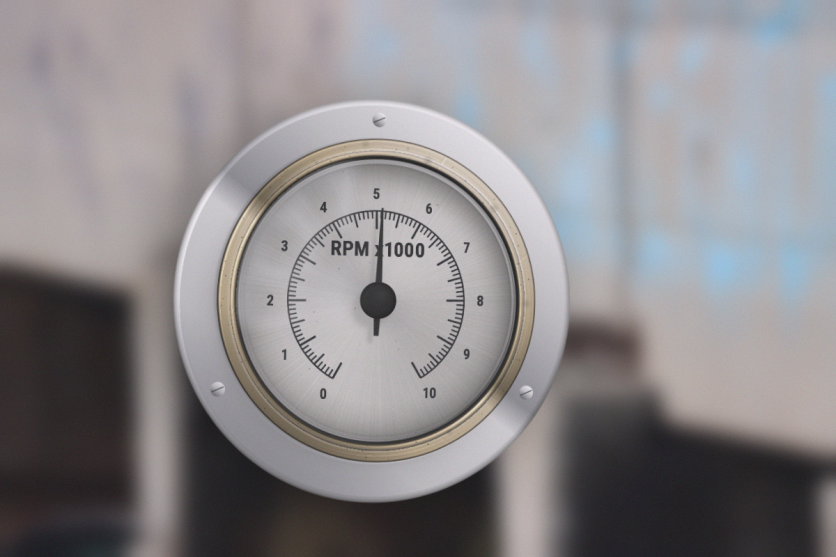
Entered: 5100 rpm
